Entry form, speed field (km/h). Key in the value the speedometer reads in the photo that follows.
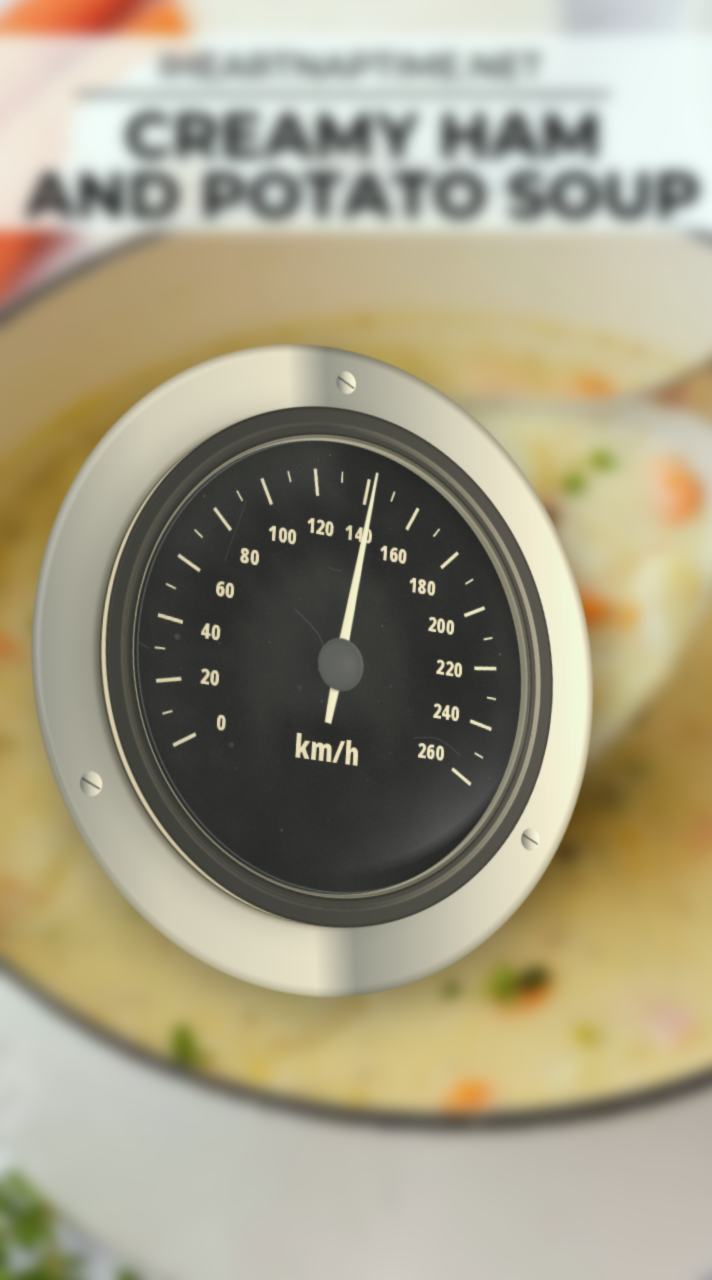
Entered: 140 km/h
